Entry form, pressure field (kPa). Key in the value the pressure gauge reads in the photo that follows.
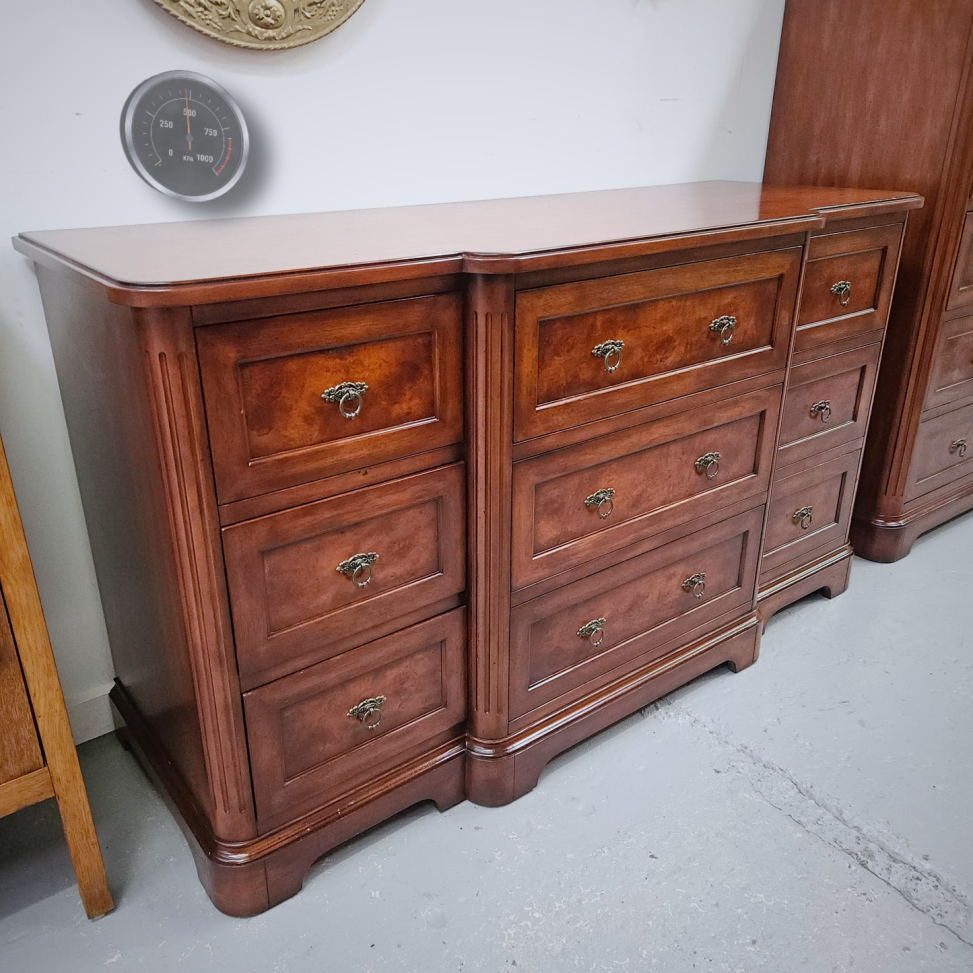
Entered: 475 kPa
